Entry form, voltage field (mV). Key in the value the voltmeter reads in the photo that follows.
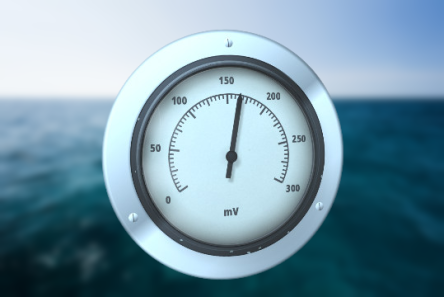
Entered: 165 mV
